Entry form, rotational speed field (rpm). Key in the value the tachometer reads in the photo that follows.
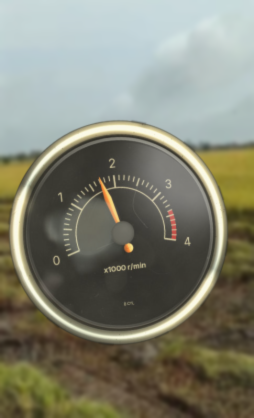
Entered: 1700 rpm
